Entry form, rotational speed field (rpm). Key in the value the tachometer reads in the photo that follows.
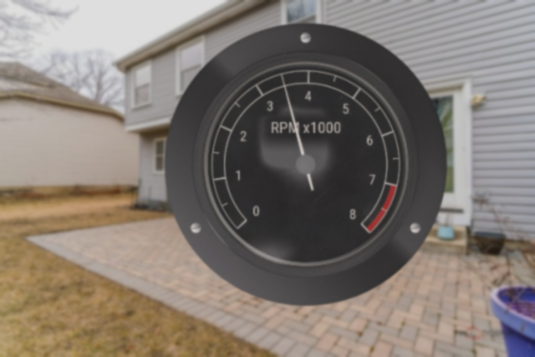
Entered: 3500 rpm
